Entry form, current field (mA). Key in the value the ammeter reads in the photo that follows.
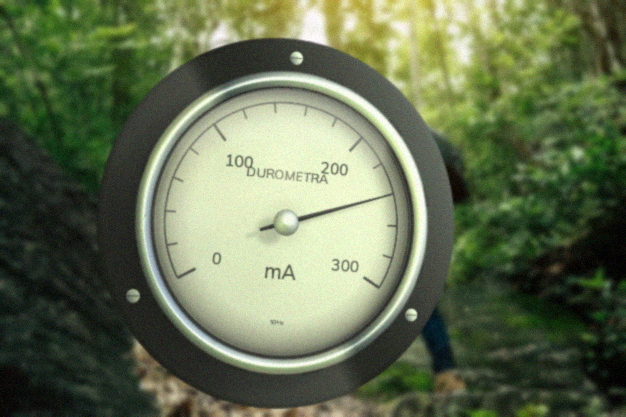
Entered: 240 mA
